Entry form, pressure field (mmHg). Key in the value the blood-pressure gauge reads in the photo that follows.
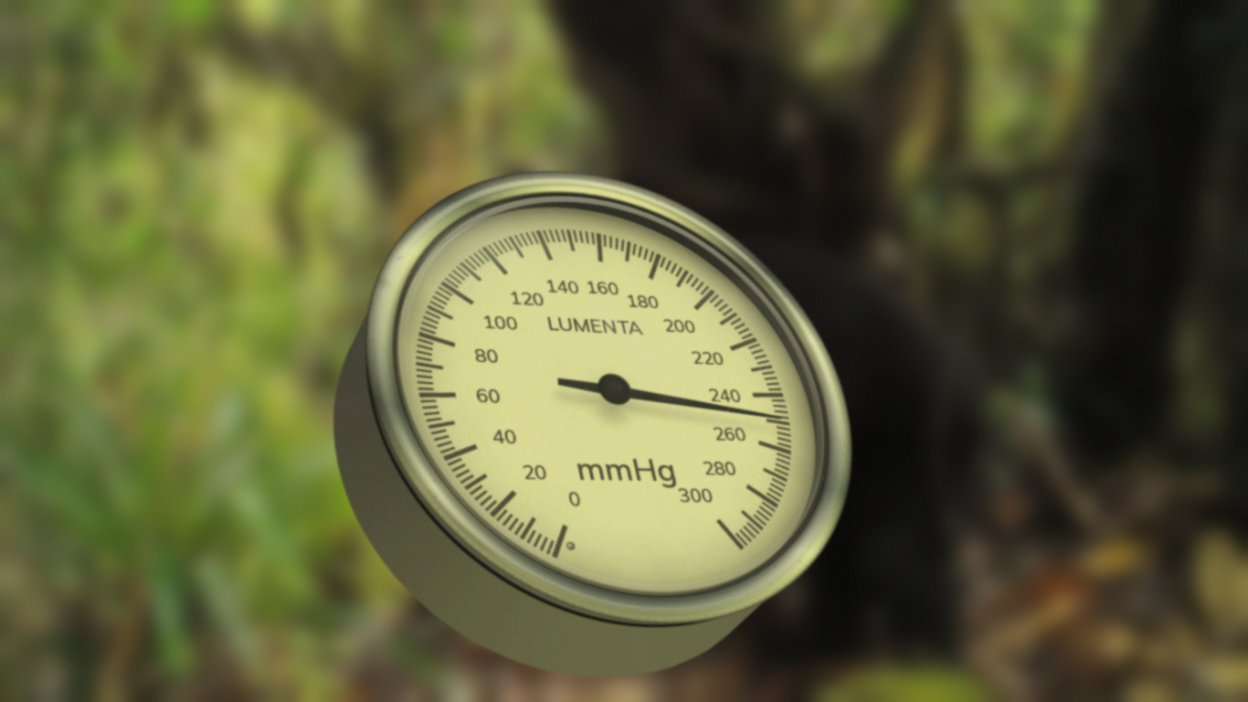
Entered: 250 mmHg
